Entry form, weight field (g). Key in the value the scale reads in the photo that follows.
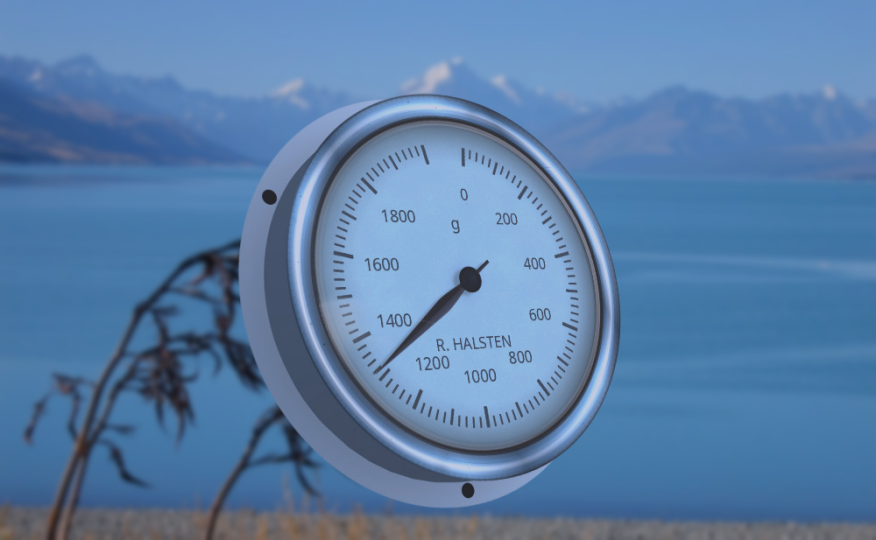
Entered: 1320 g
